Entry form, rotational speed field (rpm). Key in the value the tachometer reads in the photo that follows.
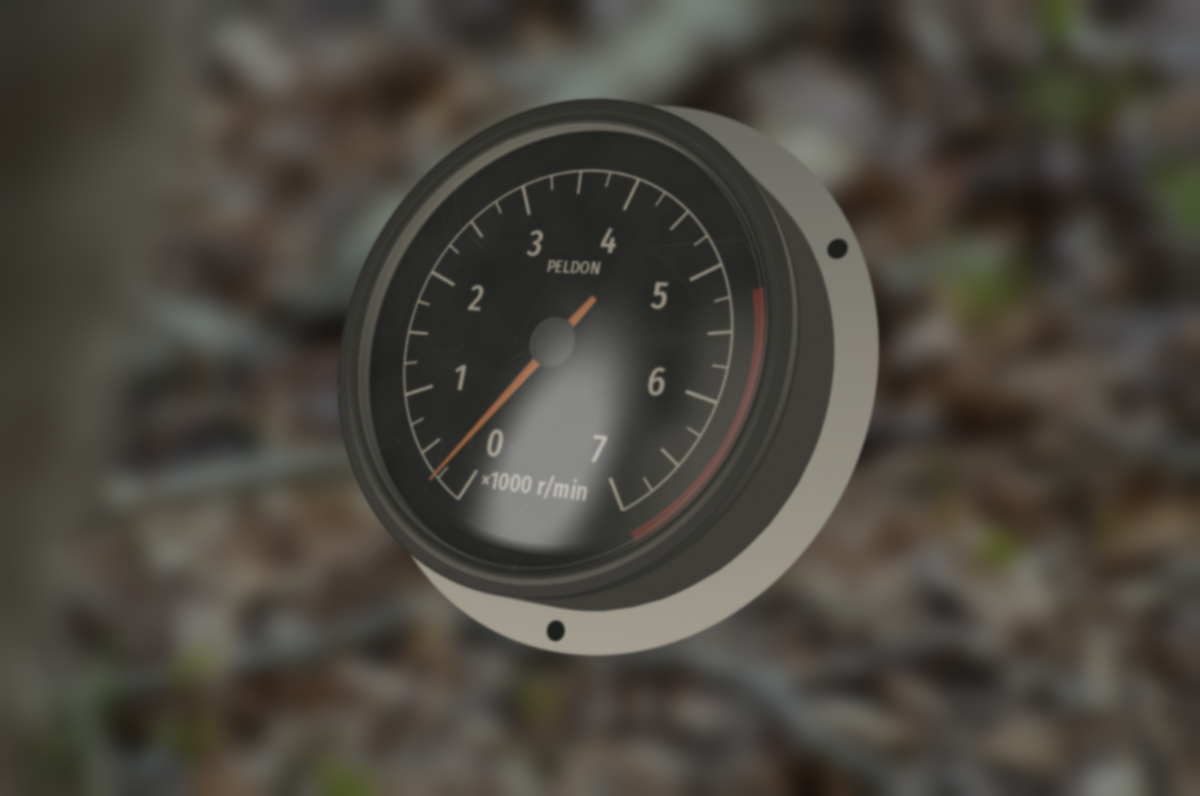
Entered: 250 rpm
